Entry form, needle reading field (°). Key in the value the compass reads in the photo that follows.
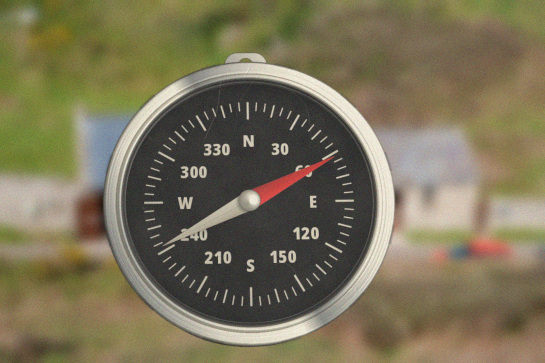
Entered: 62.5 °
